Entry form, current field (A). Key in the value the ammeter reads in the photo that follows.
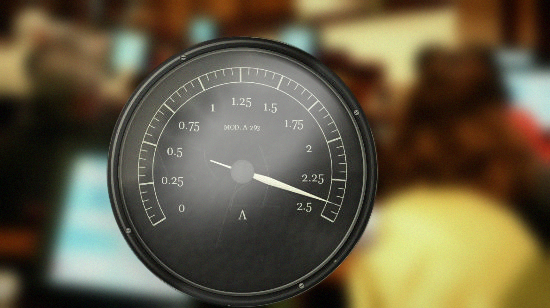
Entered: 2.4 A
